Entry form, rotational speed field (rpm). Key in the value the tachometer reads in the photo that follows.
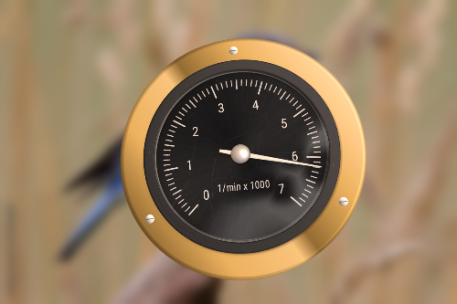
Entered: 6200 rpm
